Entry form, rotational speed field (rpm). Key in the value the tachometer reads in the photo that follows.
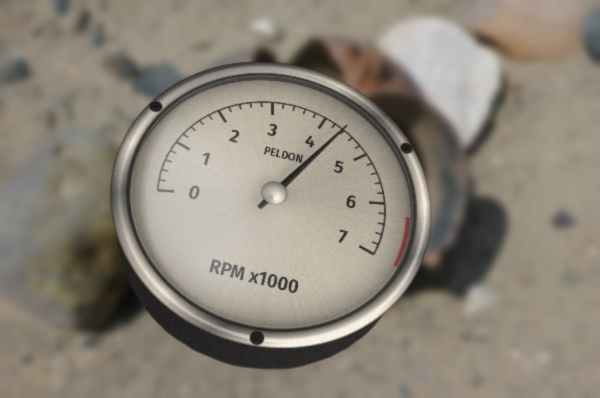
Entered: 4400 rpm
